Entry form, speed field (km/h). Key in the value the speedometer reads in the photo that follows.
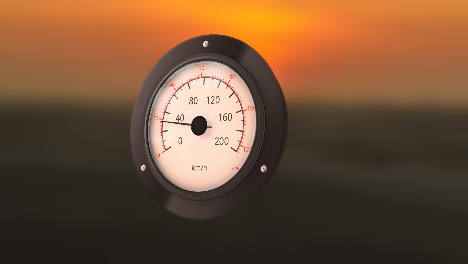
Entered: 30 km/h
